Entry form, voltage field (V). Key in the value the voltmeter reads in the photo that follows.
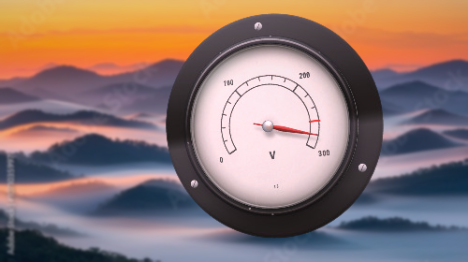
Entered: 280 V
